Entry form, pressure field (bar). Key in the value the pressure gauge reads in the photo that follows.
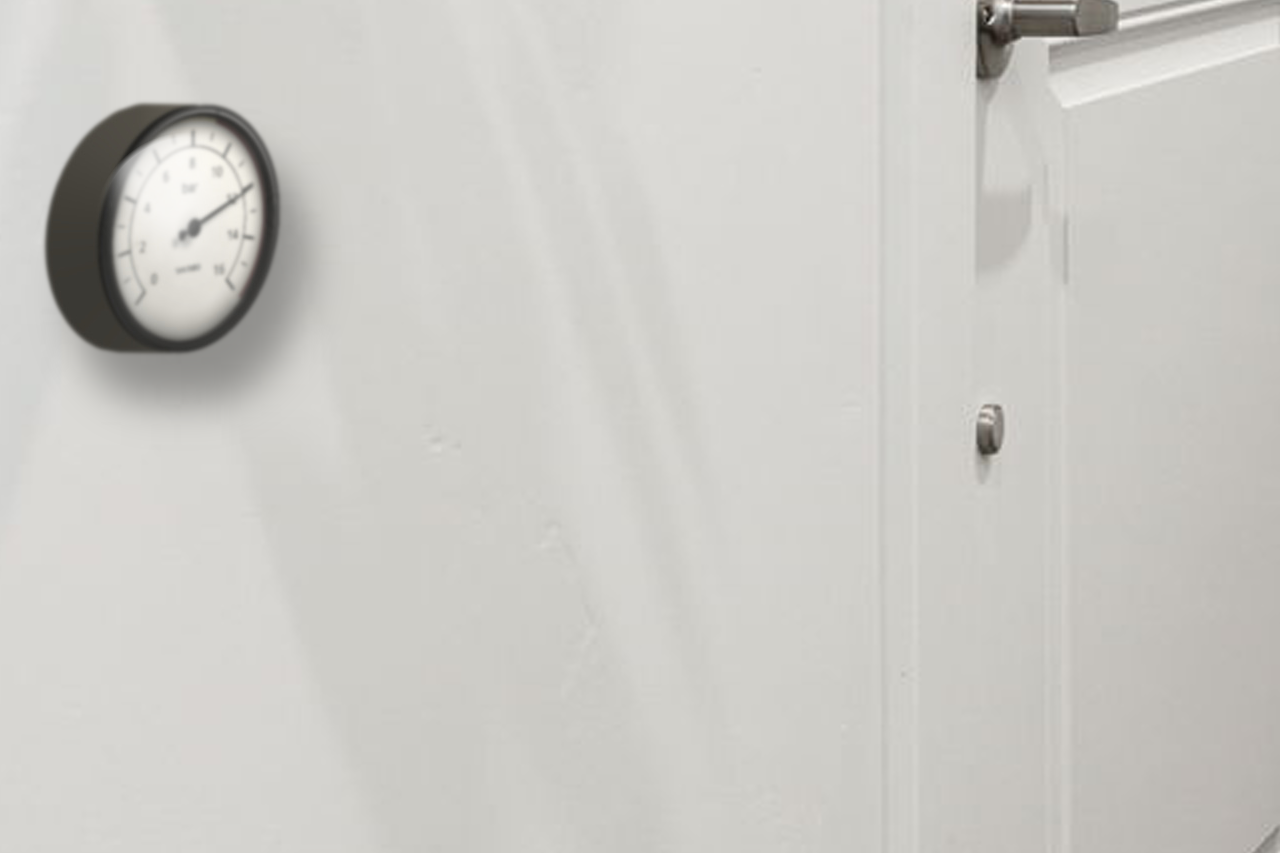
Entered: 12 bar
